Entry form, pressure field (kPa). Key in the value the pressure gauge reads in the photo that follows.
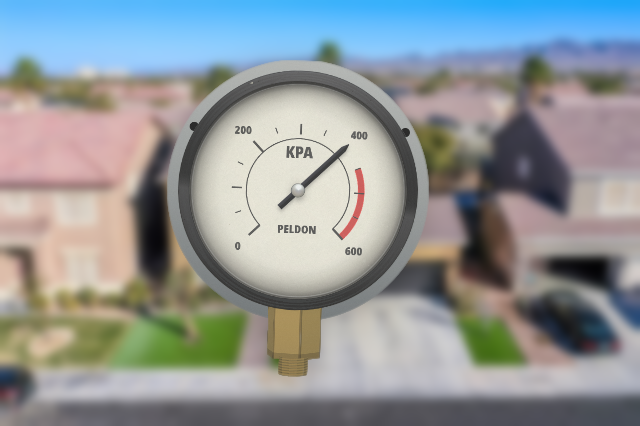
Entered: 400 kPa
